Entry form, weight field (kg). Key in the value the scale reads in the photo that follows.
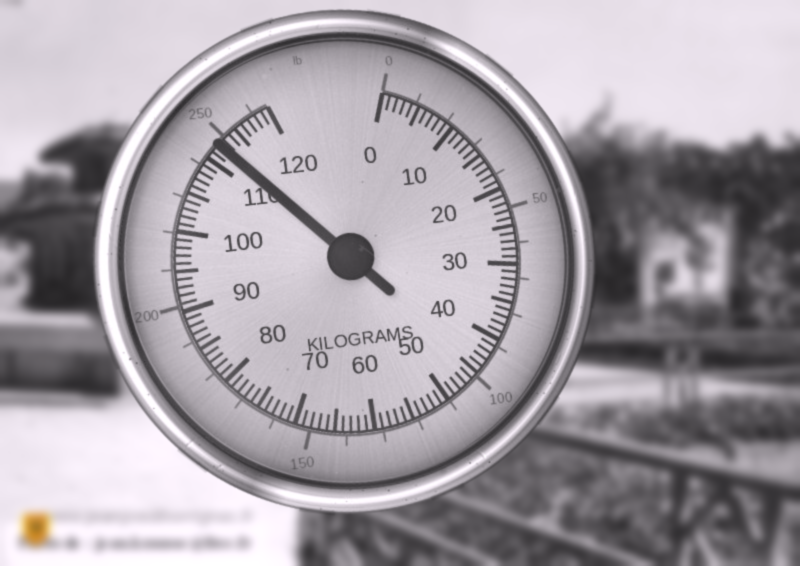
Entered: 112 kg
